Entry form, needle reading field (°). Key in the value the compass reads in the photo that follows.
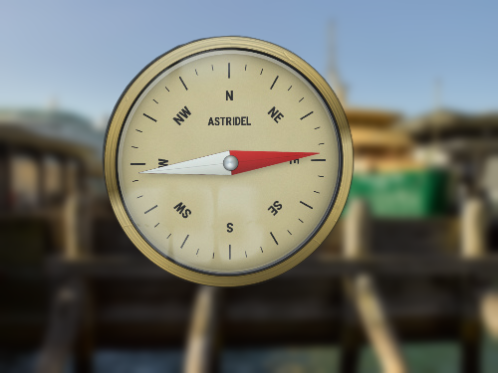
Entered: 85 °
